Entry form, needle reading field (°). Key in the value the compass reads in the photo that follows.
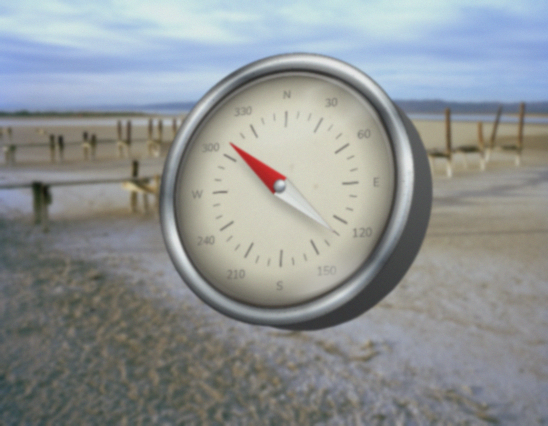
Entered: 310 °
